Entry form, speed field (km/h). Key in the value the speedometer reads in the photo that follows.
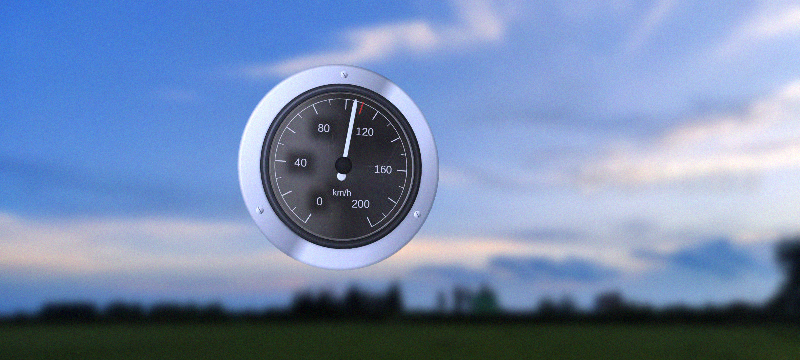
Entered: 105 km/h
